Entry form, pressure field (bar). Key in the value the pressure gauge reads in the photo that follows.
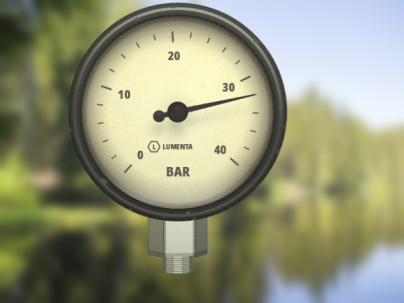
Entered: 32 bar
